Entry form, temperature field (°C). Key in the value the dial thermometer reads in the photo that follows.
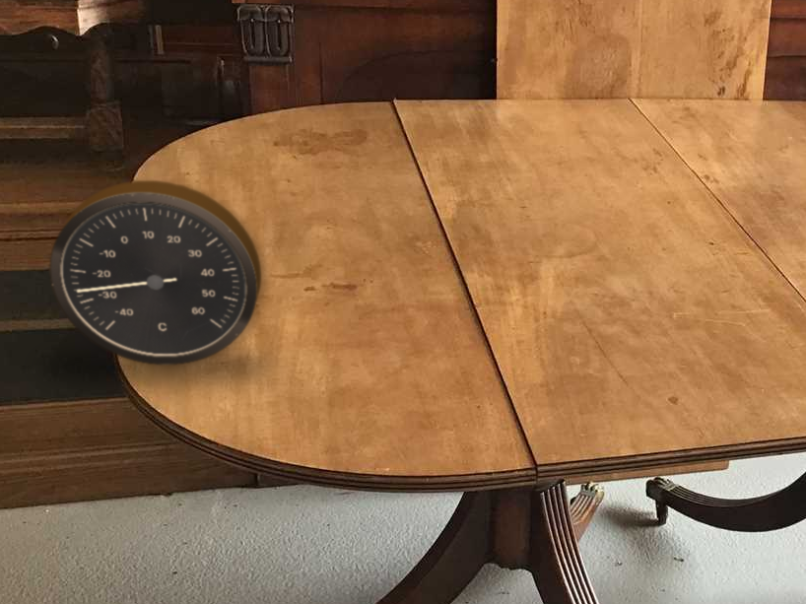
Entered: -26 °C
